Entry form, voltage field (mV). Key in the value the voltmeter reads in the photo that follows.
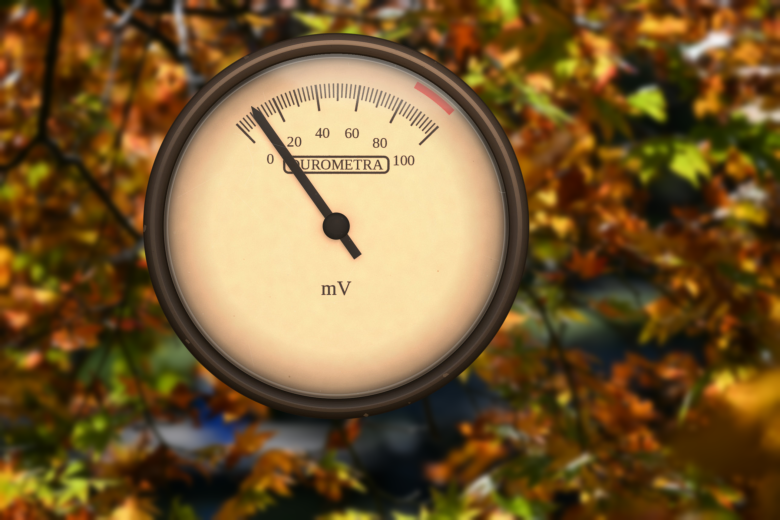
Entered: 10 mV
